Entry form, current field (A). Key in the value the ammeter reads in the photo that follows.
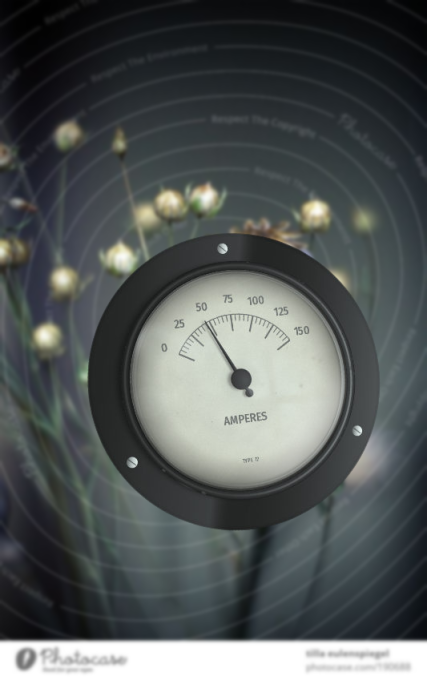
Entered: 45 A
